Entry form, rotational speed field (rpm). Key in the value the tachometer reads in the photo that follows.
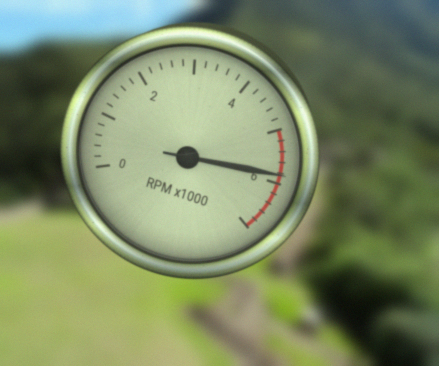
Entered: 5800 rpm
